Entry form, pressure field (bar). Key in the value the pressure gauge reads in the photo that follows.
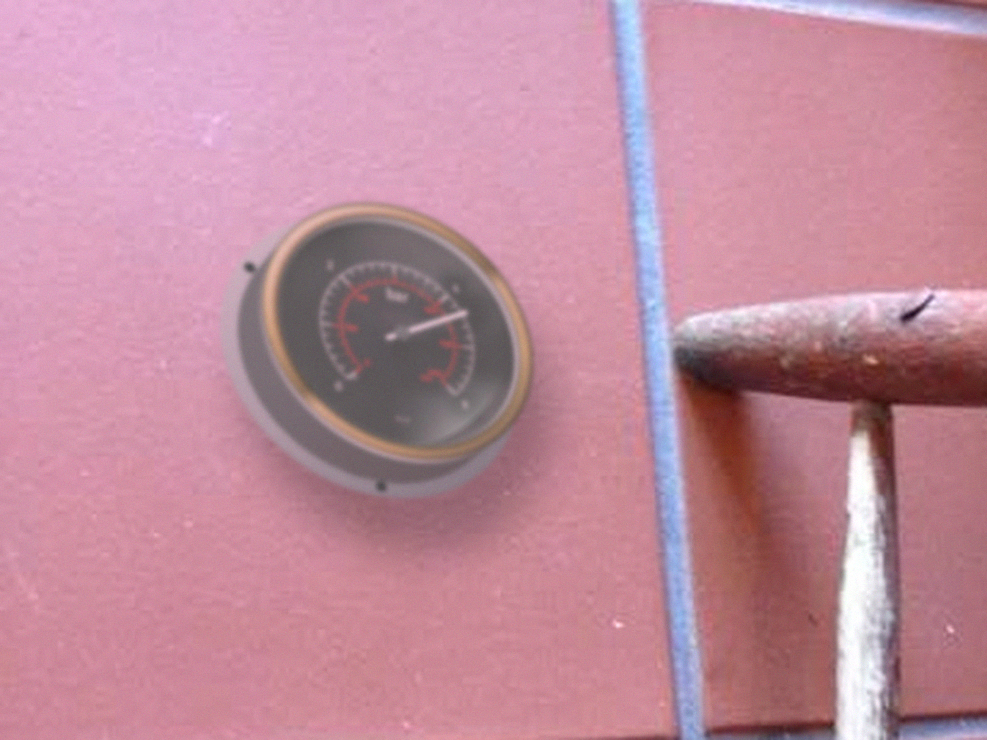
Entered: 4.4 bar
